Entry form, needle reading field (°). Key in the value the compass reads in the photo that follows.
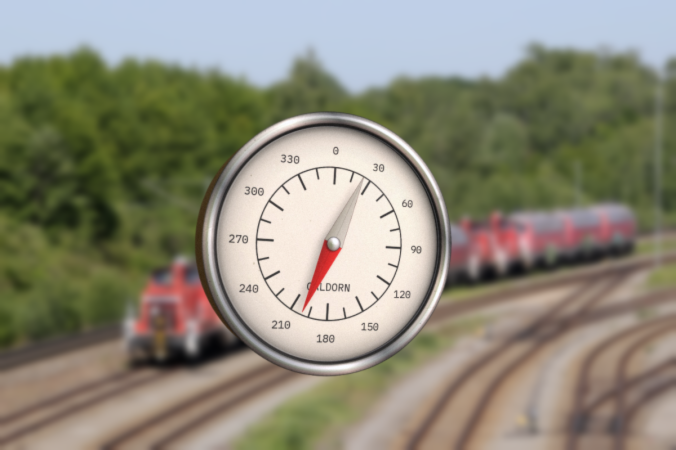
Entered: 202.5 °
